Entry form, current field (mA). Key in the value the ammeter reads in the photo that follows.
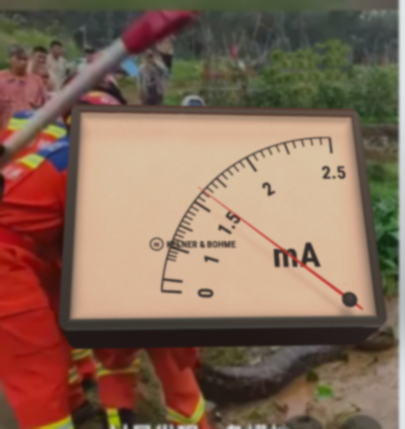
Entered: 1.6 mA
